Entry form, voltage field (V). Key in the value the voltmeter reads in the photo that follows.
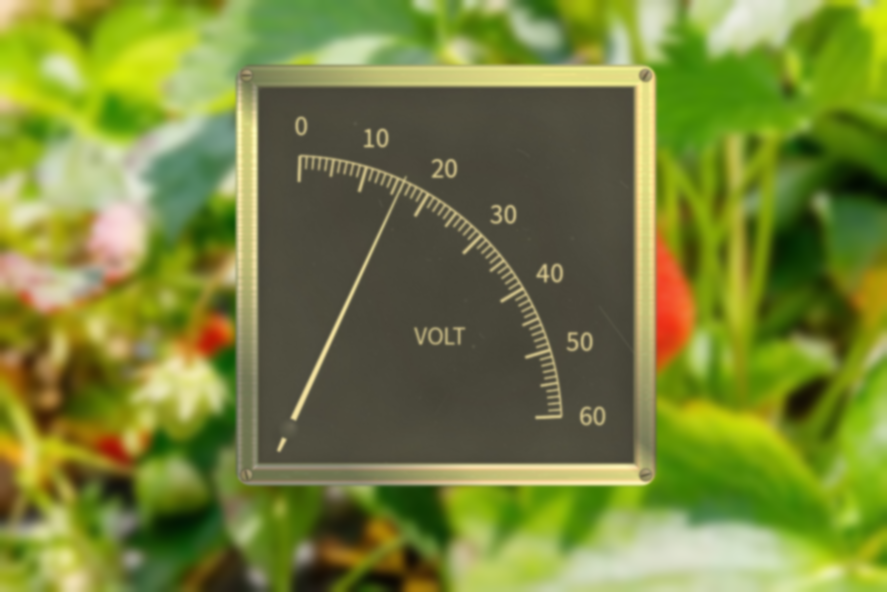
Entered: 16 V
